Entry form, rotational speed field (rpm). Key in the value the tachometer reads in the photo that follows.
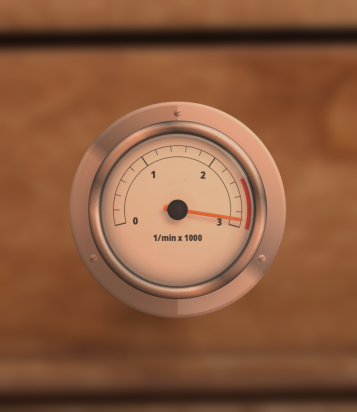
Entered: 2900 rpm
